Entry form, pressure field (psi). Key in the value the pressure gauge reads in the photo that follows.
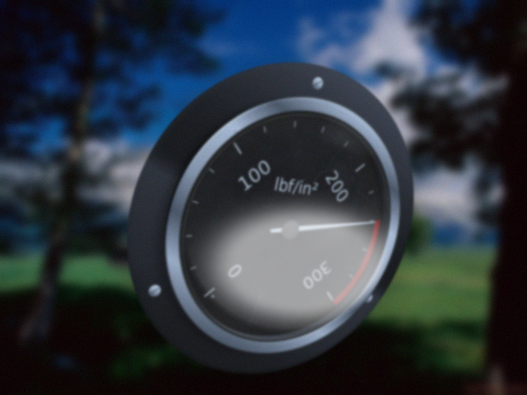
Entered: 240 psi
